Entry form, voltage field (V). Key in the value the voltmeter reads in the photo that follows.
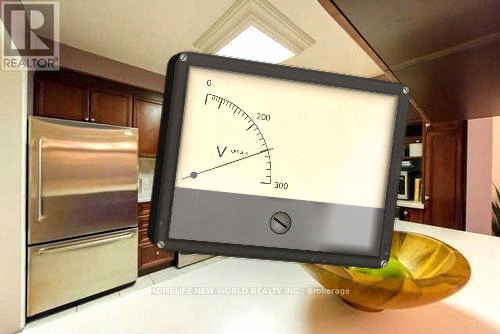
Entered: 250 V
